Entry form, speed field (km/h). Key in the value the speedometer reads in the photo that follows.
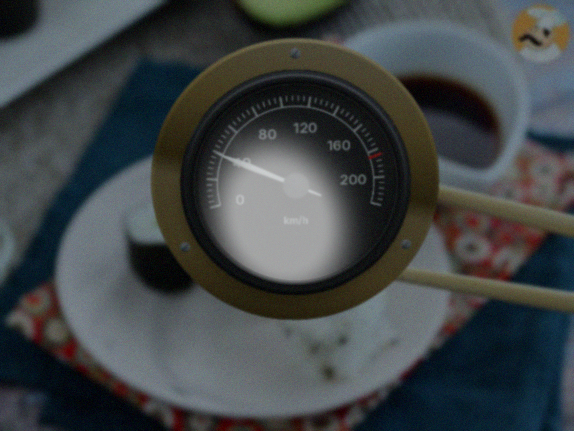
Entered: 40 km/h
